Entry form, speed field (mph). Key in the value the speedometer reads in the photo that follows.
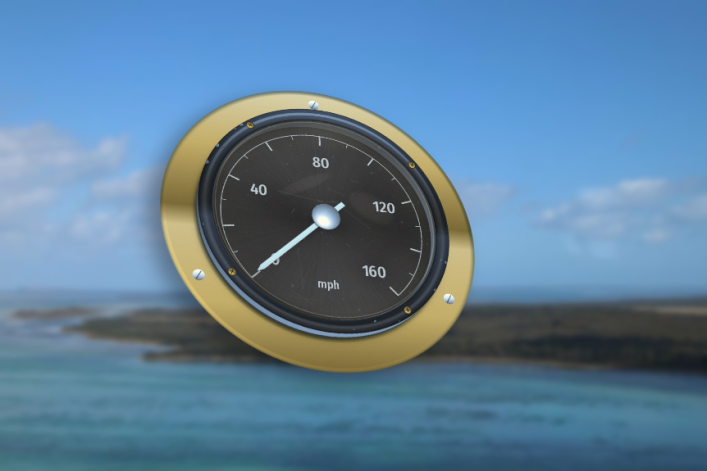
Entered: 0 mph
